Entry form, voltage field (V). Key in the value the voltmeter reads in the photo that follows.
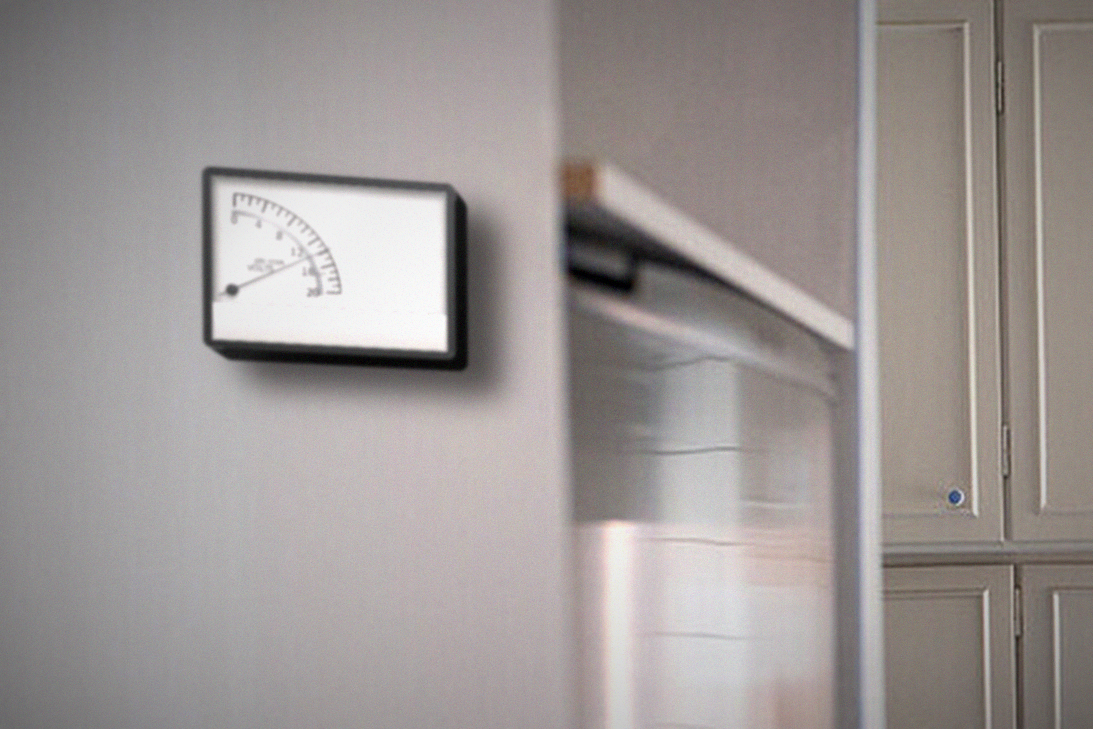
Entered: 14 V
